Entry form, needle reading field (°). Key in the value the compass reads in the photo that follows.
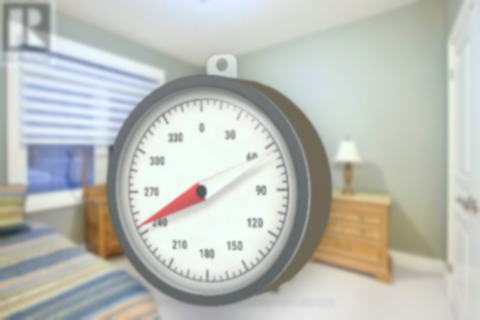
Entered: 245 °
